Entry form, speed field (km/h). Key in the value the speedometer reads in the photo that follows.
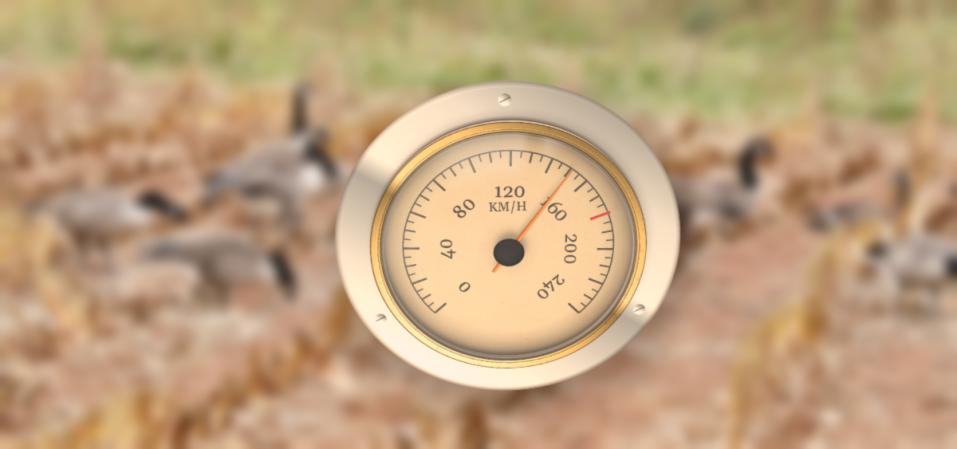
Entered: 150 km/h
